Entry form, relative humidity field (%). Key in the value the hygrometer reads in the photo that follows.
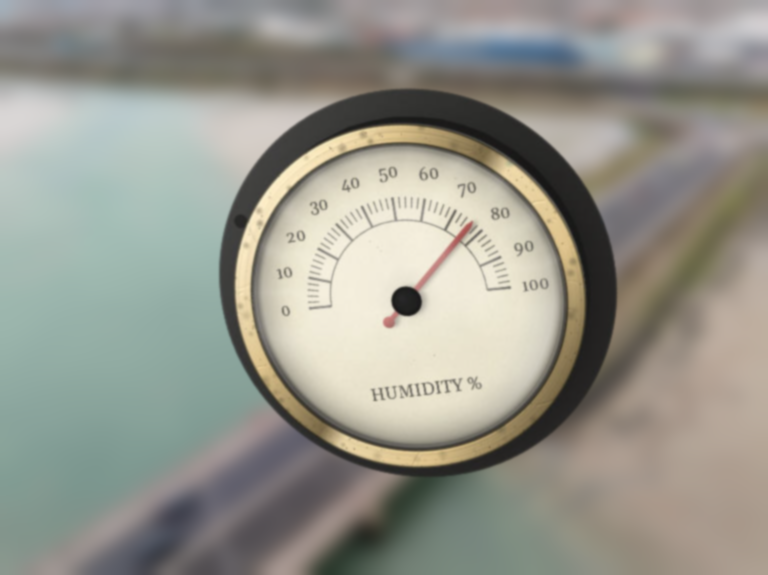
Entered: 76 %
